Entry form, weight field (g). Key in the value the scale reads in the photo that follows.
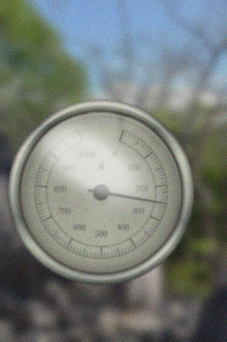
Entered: 250 g
